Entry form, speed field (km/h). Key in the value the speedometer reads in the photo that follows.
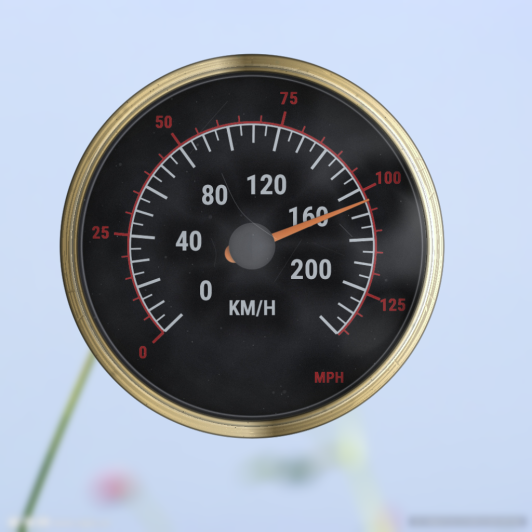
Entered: 165 km/h
